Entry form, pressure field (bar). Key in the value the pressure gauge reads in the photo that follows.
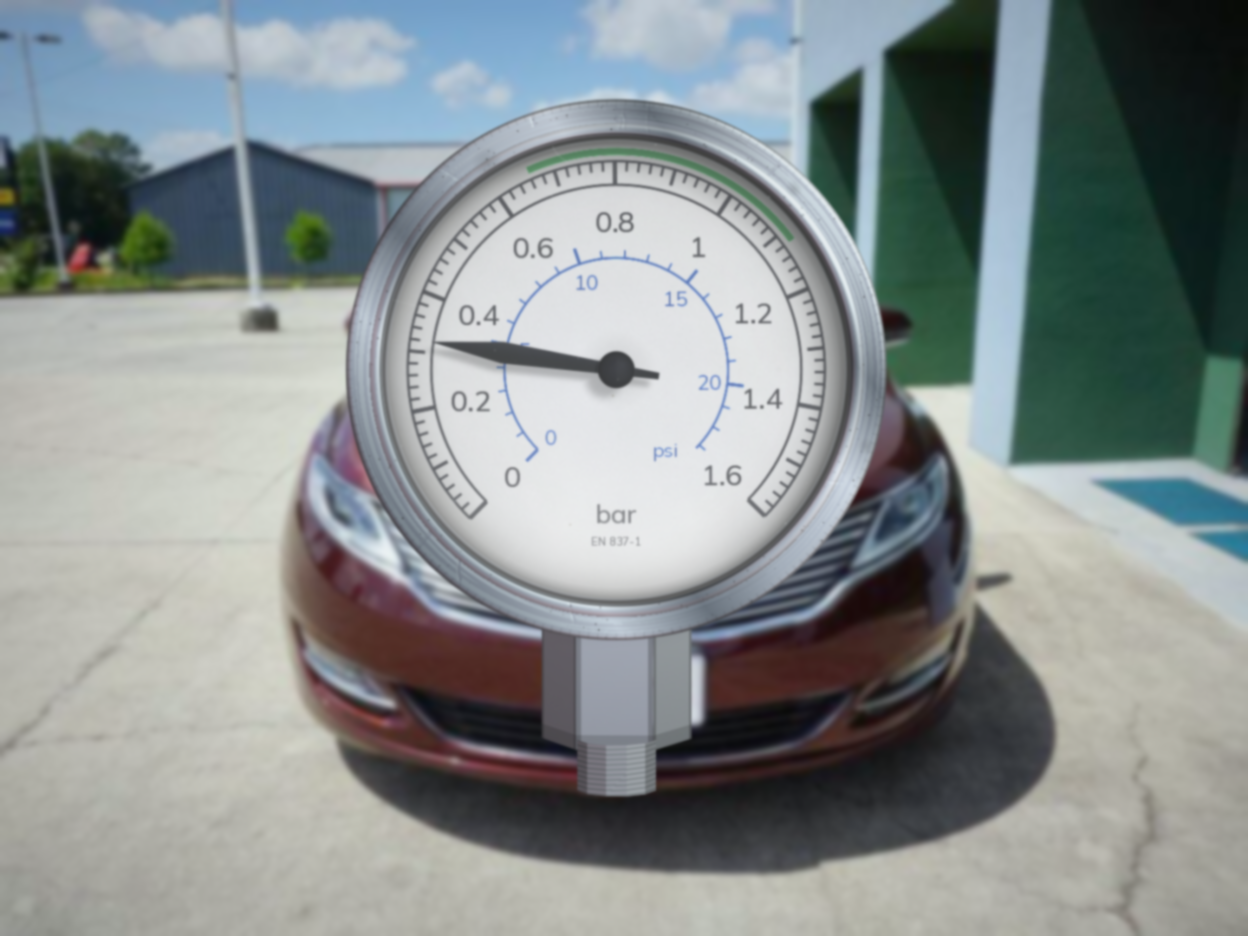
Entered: 0.32 bar
